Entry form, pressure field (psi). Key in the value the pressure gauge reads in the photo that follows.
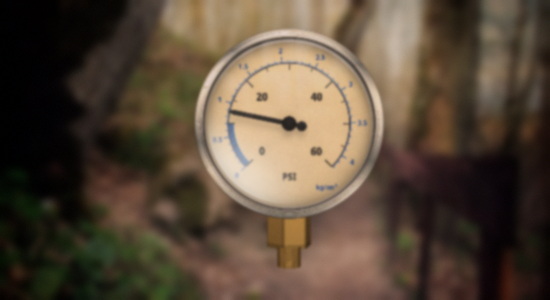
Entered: 12.5 psi
